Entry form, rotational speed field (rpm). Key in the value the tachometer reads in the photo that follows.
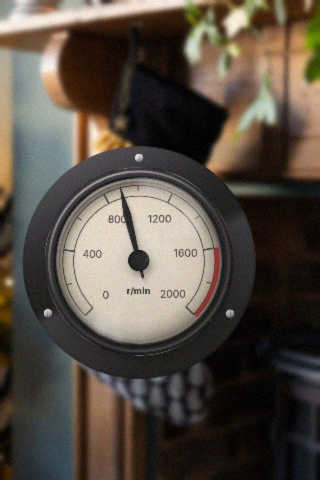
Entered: 900 rpm
